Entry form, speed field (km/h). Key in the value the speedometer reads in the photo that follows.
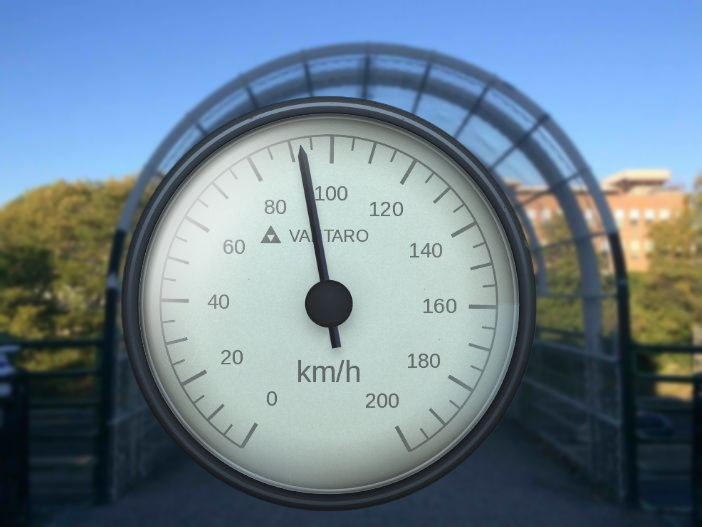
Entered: 92.5 km/h
